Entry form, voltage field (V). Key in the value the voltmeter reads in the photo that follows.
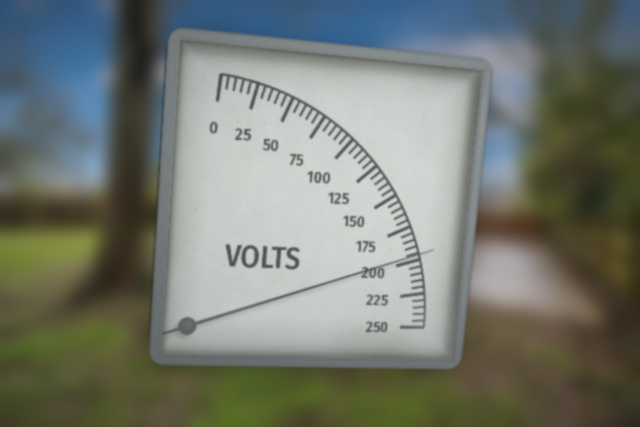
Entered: 195 V
